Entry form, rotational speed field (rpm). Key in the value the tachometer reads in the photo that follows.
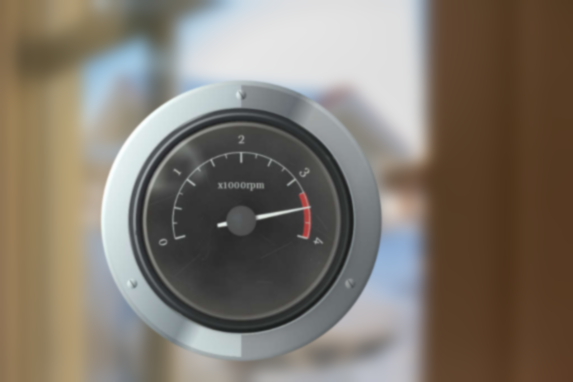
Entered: 3500 rpm
